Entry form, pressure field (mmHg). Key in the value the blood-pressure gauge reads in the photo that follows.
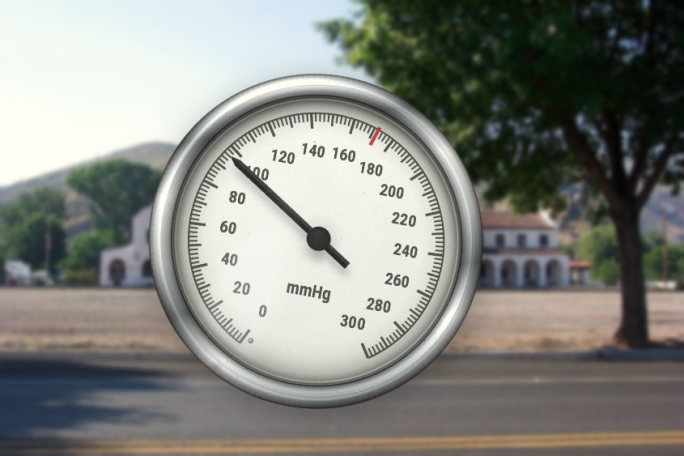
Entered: 96 mmHg
